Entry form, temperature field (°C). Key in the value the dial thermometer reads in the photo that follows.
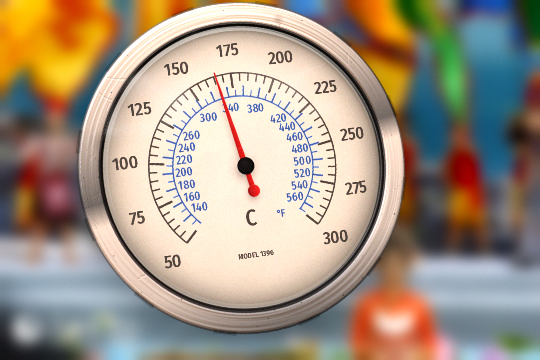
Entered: 165 °C
